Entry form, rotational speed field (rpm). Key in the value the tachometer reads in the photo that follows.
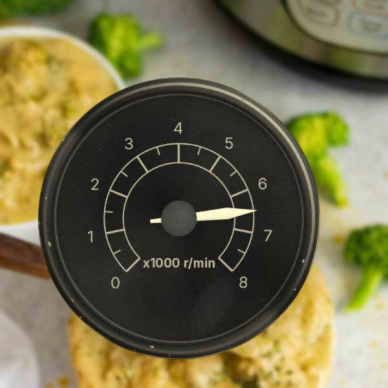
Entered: 6500 rpm
